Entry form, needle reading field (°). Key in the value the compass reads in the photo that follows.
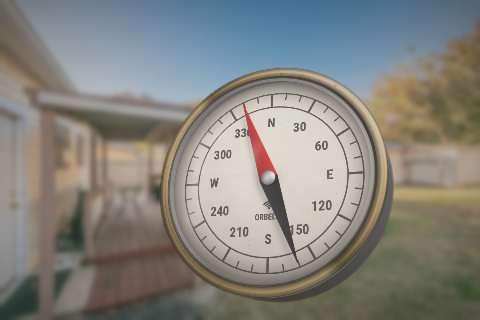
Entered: 340 °
